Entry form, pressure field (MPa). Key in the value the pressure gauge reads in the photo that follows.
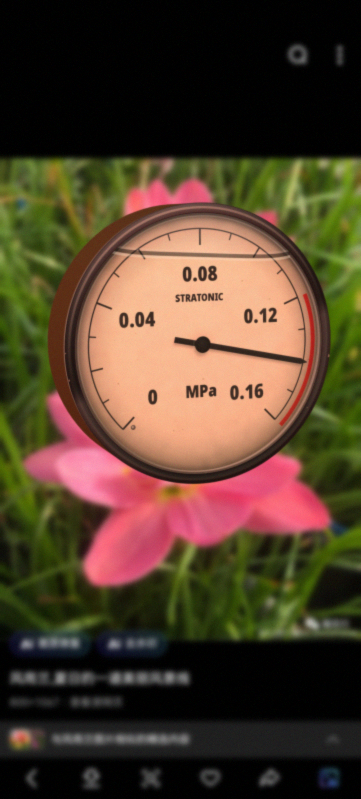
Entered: 0.14 MPa
